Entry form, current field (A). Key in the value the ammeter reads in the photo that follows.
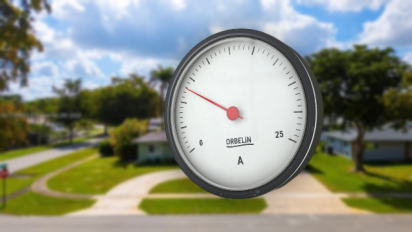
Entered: 6.5 A
